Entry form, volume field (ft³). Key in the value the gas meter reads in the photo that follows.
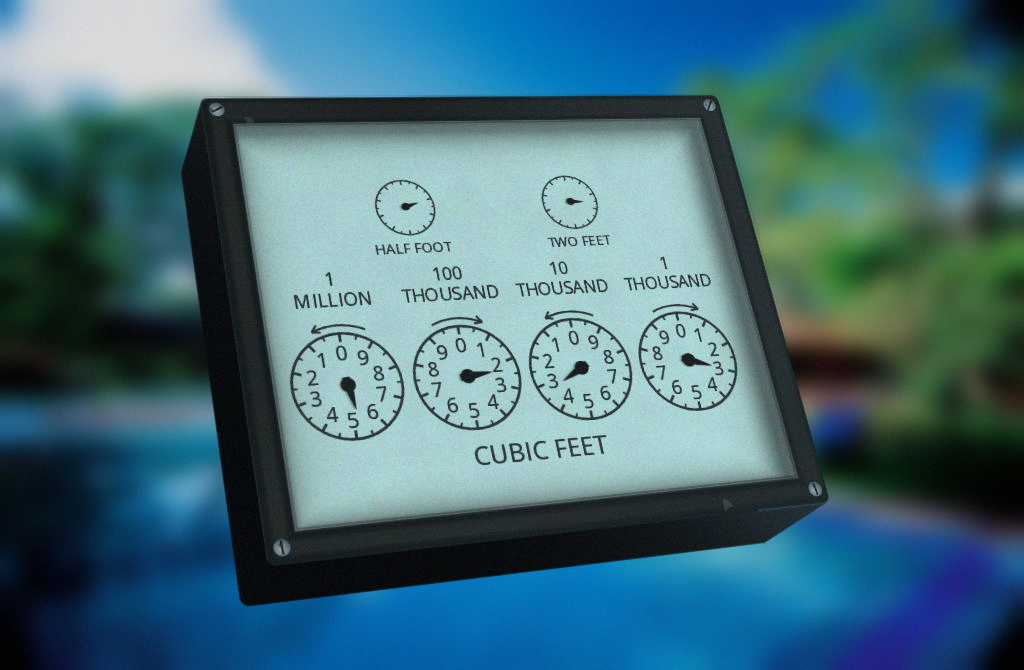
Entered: 523300 ft³
